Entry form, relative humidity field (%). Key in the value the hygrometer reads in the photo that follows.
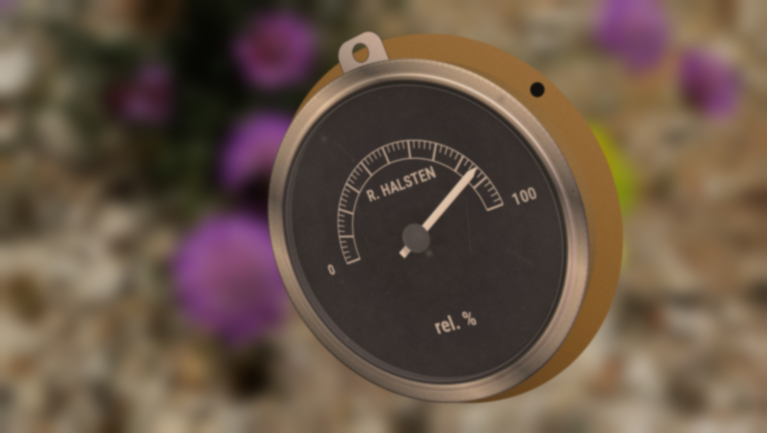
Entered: 86 %
